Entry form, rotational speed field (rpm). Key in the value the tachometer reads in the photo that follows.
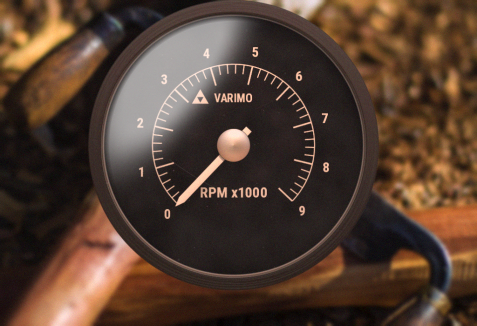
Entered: 0 rpm
